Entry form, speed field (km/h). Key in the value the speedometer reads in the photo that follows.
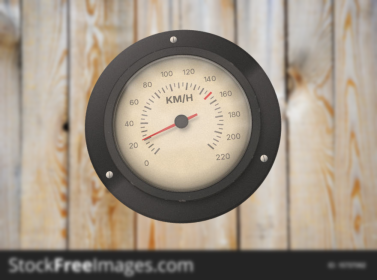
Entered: 20 km/h
